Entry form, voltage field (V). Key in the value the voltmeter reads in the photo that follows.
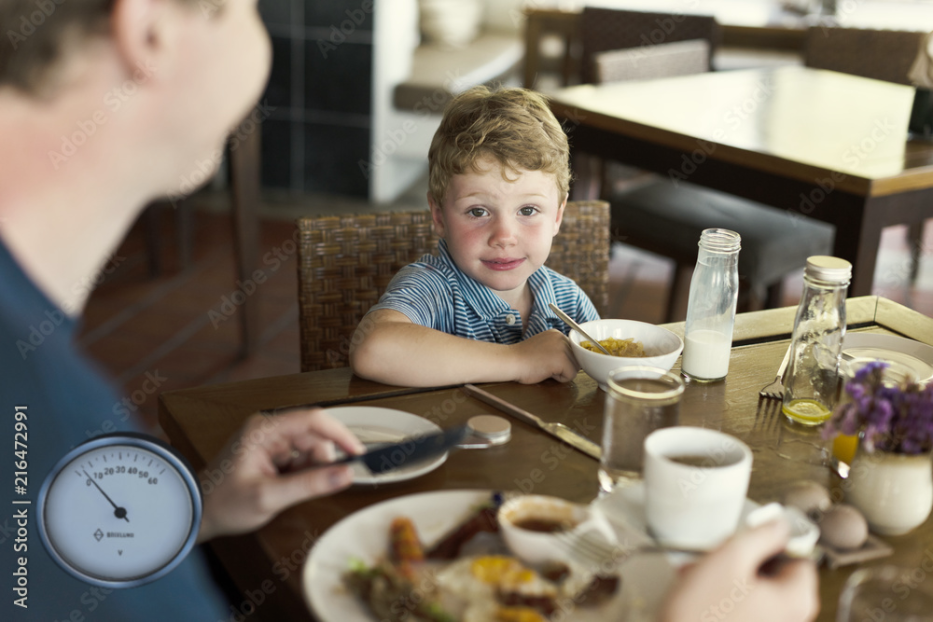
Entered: 5 V
